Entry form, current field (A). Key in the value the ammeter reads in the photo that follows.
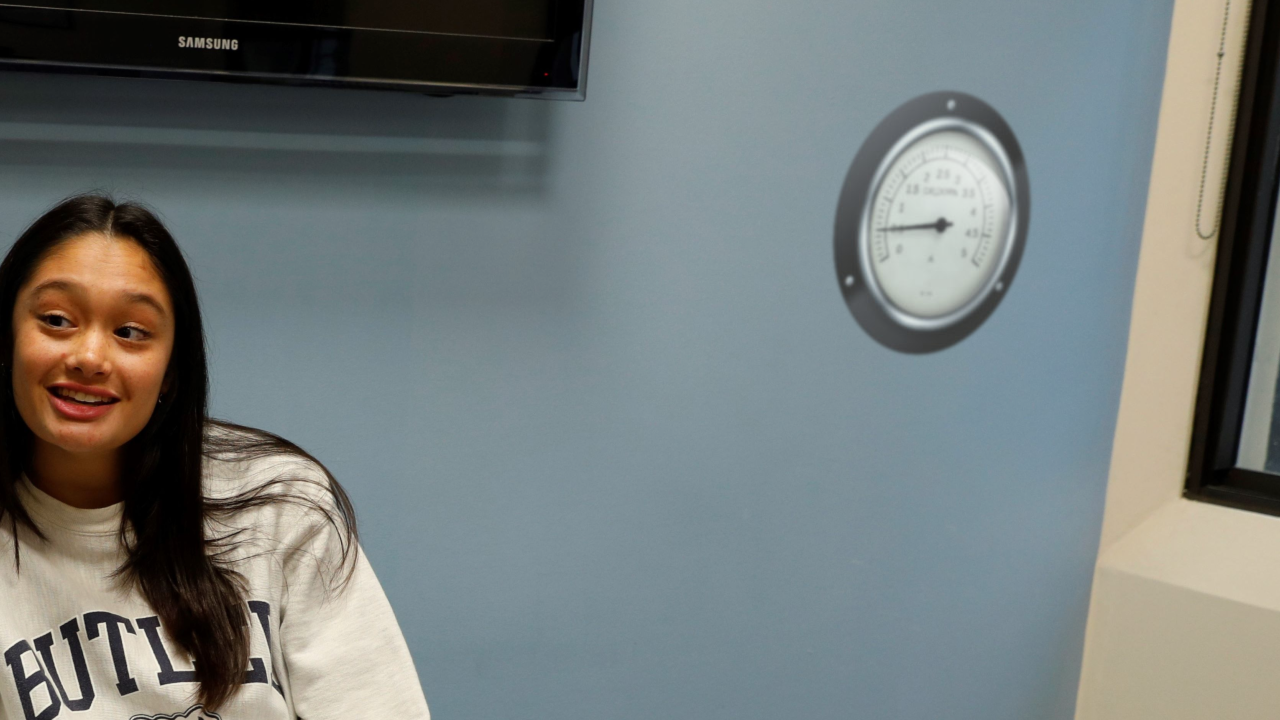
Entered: 0.5 A
